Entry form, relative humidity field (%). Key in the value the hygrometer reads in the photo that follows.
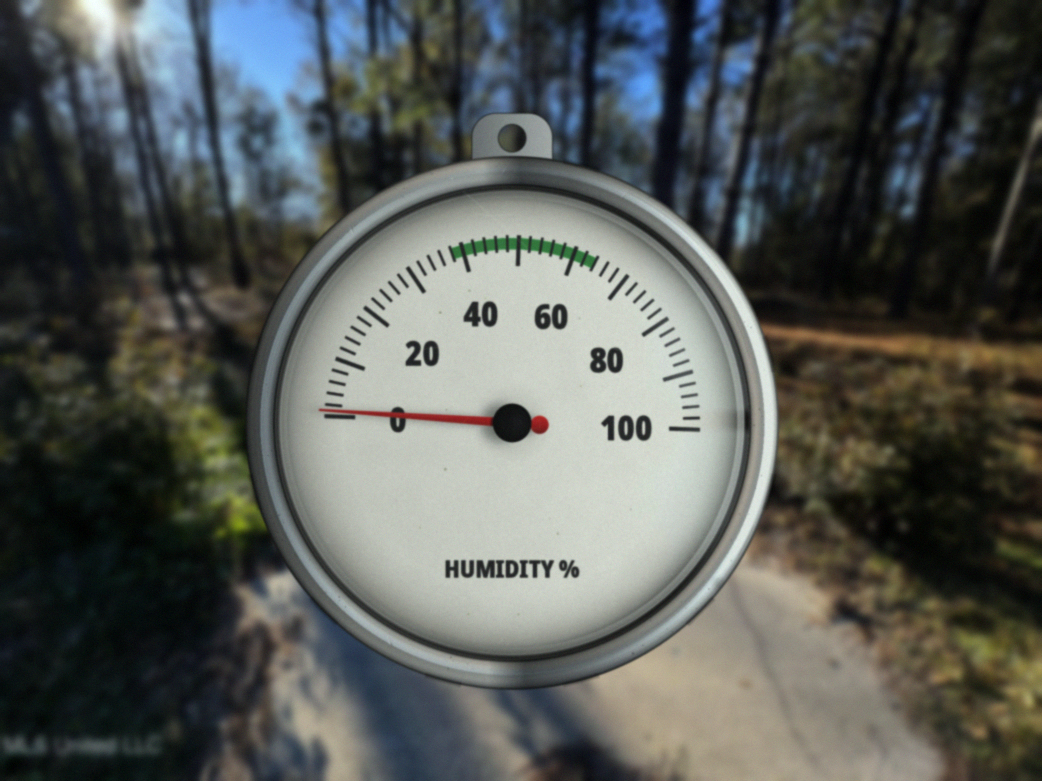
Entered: 1 %
